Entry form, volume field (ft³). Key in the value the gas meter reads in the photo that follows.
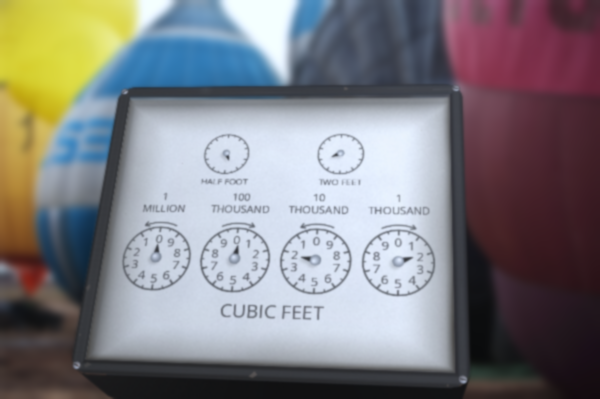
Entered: 2200 ft³
